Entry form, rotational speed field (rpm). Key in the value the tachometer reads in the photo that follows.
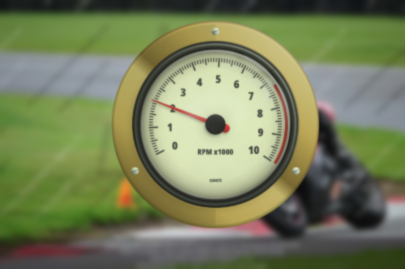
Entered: 2000 rpm
